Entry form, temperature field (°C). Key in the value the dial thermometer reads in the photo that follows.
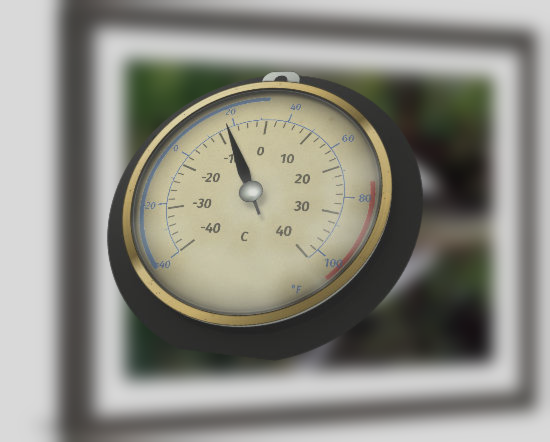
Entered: -8 °C
